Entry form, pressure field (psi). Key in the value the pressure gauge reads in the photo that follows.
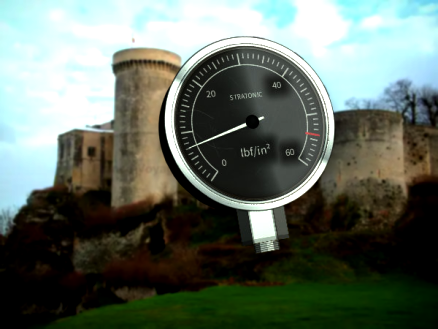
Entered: 7 psi
